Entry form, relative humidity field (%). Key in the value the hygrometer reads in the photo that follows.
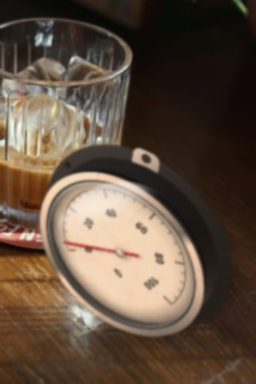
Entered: 4 %
